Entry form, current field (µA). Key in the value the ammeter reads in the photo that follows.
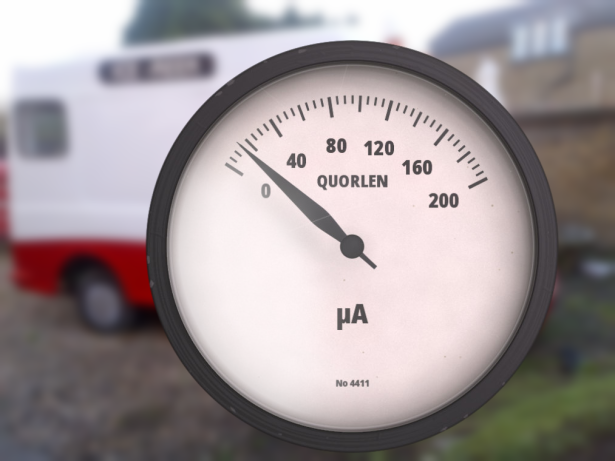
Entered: 15 µA
